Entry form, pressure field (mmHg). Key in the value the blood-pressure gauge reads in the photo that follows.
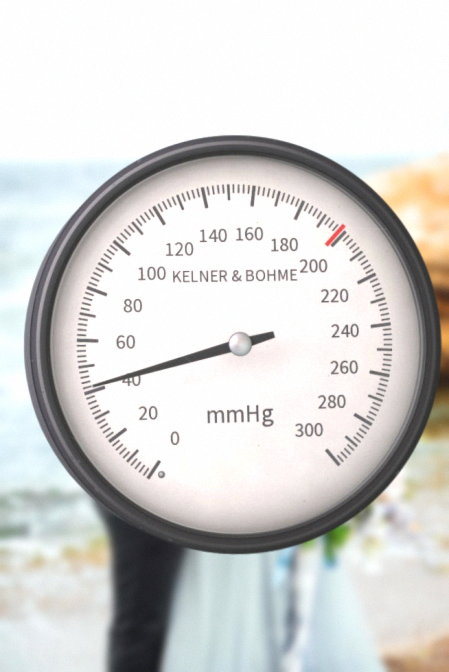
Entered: 42 mmHg
